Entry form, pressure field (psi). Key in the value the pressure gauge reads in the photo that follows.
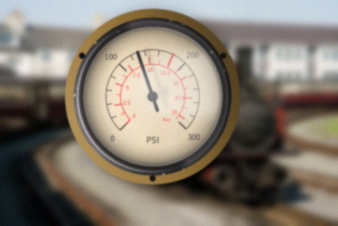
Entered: 130 psi
